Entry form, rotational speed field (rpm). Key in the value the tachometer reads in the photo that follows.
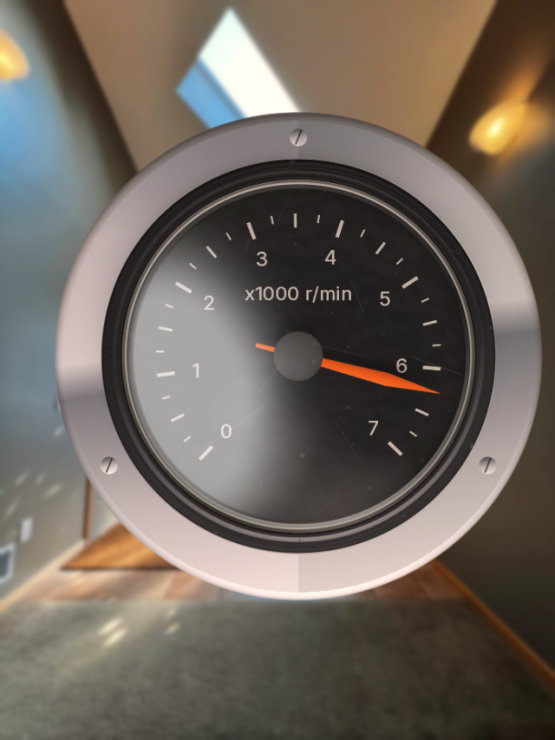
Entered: 6250 rpm
